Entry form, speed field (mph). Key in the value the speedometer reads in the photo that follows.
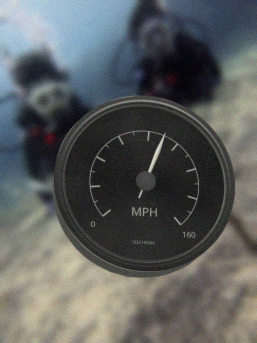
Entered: 90 mph
